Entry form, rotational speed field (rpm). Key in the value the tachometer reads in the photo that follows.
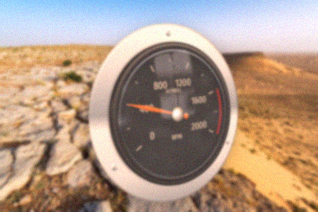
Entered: 400 rpm
